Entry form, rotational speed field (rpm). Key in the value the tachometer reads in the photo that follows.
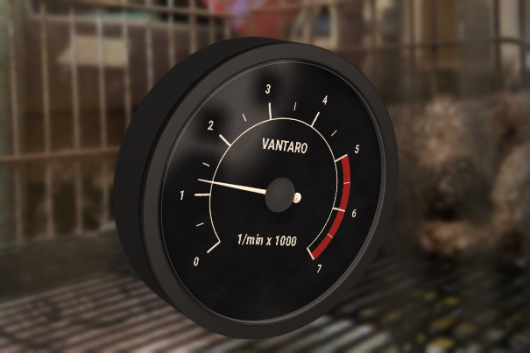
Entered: 1250 rpm
